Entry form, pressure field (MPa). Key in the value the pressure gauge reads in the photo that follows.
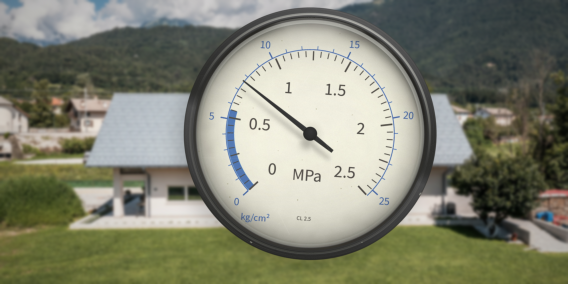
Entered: 0.75 MPa
